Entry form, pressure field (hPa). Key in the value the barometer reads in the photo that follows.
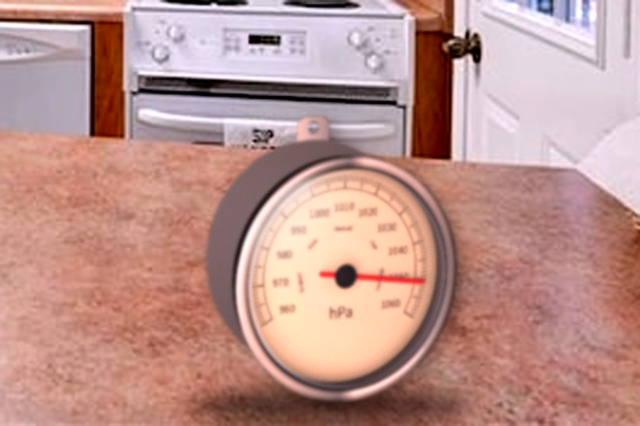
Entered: 1050 hPa
